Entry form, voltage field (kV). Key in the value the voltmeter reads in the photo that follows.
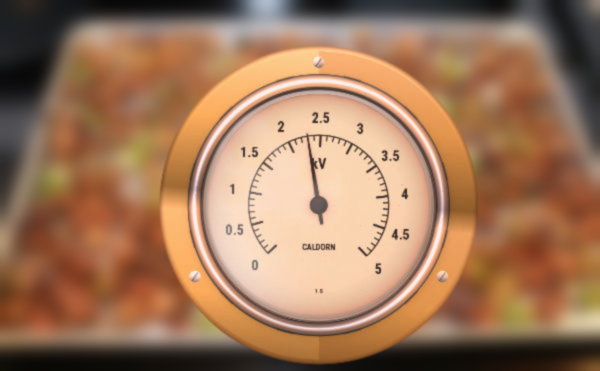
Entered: 2.3 kV
